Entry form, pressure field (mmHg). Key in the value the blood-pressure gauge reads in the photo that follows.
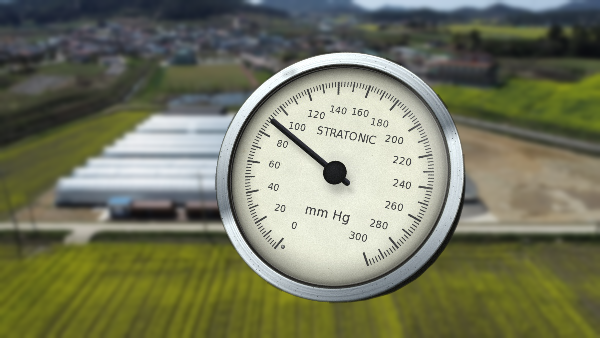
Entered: 90 mmHg
